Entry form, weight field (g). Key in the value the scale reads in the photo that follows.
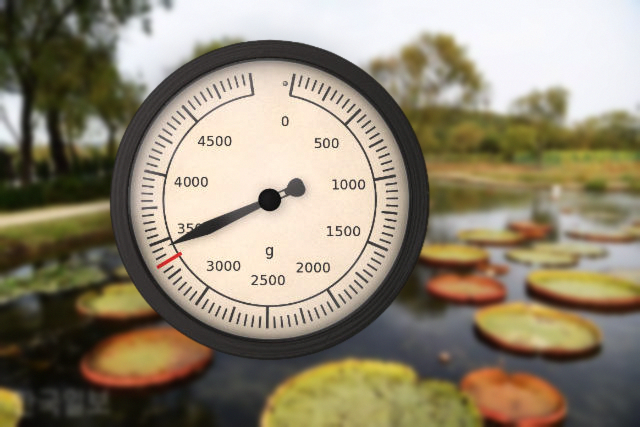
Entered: 3450 g
